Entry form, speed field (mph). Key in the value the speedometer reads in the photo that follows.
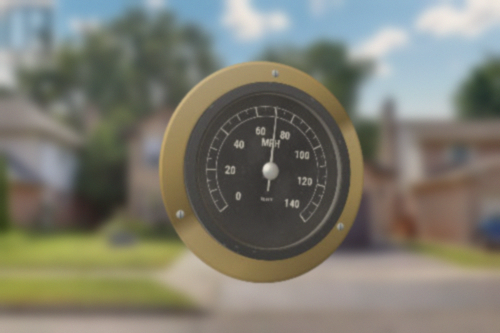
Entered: 70 mph
